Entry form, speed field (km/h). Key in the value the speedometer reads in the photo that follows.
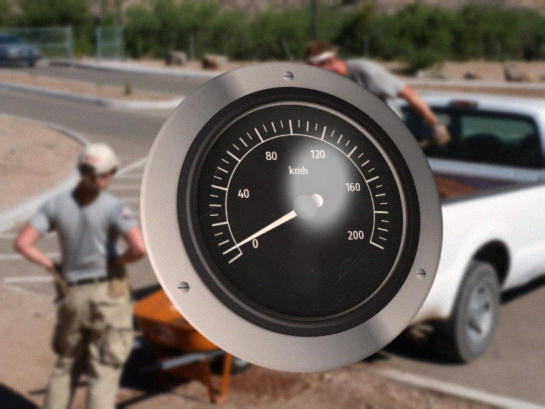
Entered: 5 km/h
